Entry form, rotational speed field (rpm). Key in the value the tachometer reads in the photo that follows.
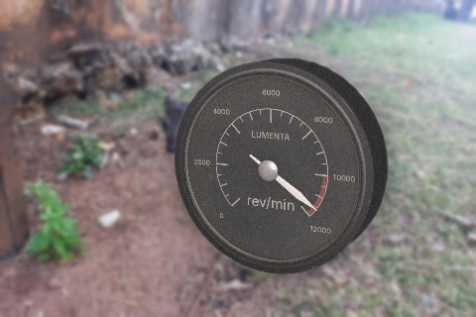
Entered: 11500 rpm
